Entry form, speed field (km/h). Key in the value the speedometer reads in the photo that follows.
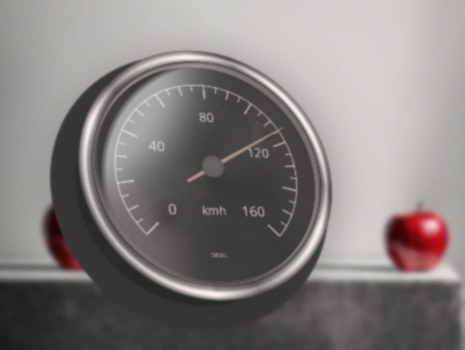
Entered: 115 km/h
